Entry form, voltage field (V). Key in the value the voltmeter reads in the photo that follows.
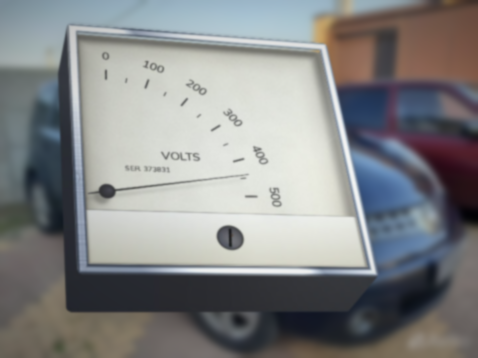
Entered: 450 V
